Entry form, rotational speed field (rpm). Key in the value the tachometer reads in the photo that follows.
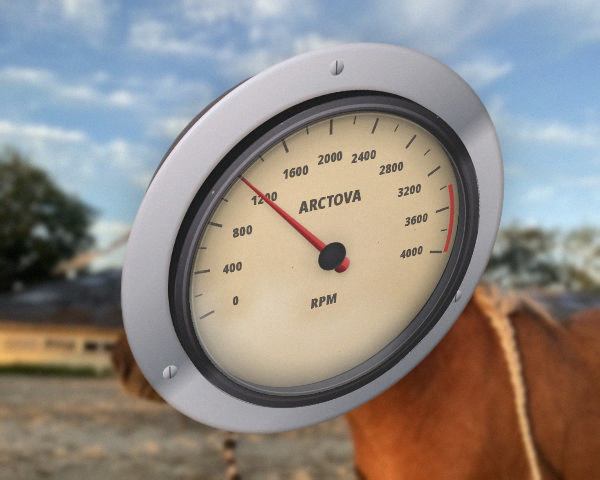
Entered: 1200 rpm
